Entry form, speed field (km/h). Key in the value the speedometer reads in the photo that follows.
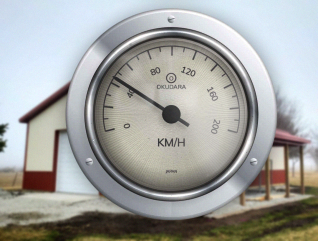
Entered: 45 km/h
